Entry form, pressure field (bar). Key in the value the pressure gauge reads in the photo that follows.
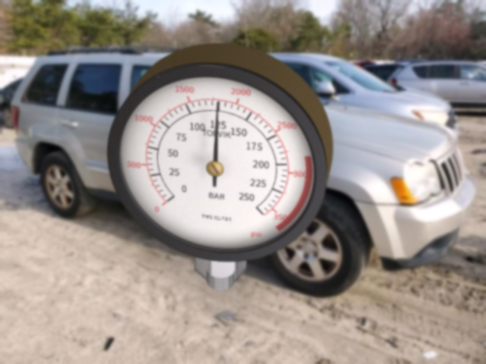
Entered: 125 bar
